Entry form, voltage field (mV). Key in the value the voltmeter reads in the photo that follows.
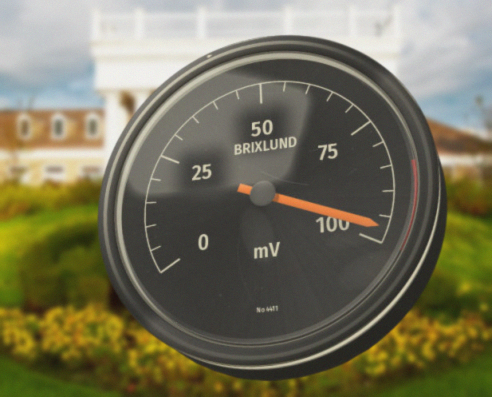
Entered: 97.5 mV
